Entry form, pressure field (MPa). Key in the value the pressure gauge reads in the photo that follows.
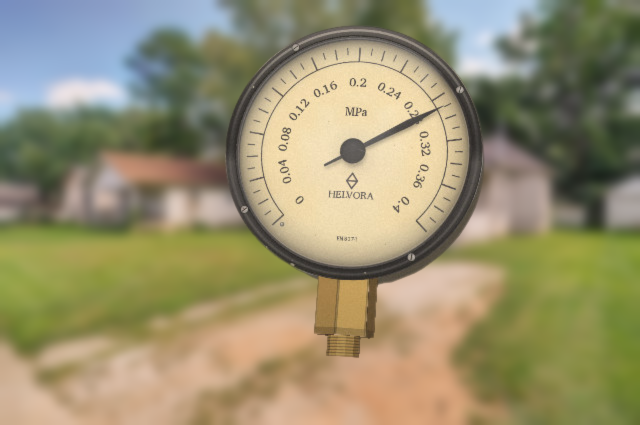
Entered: 0.29 MPa
